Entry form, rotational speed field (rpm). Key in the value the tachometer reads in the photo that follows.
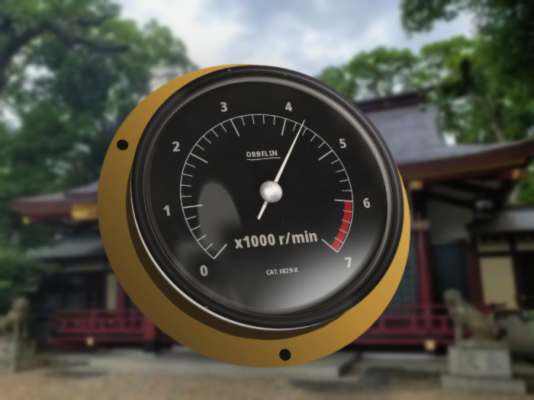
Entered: 4300 rpm
